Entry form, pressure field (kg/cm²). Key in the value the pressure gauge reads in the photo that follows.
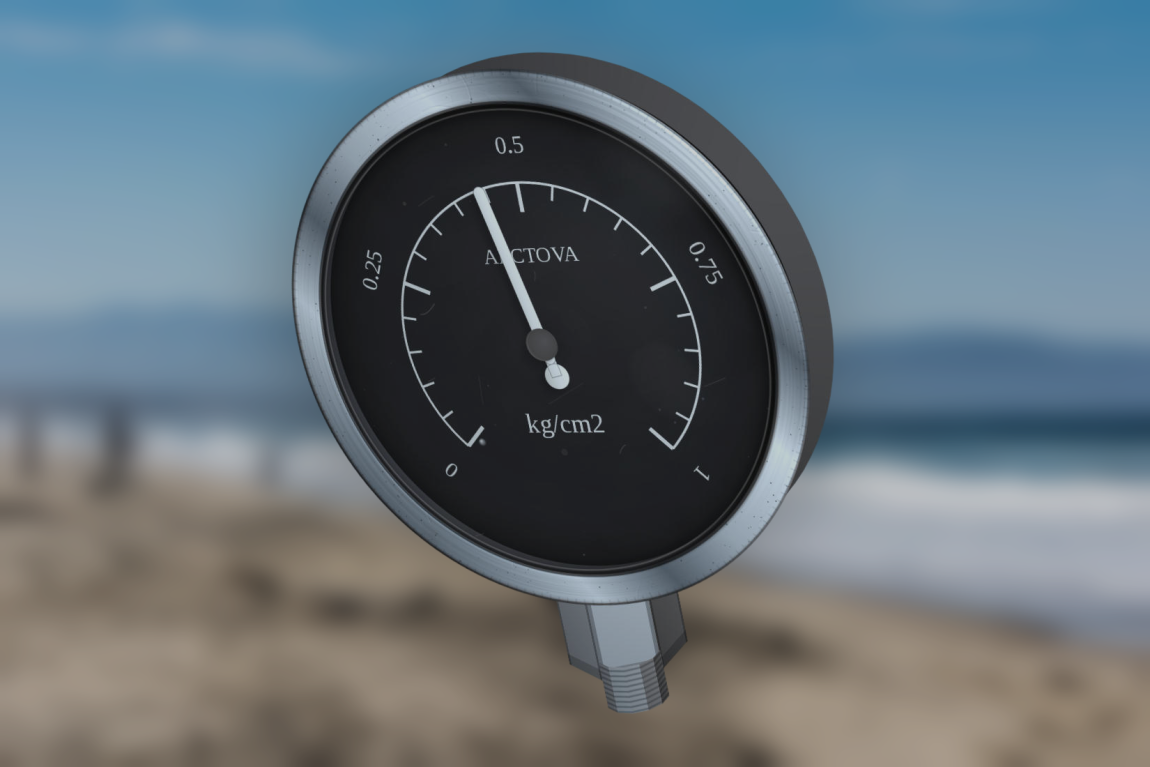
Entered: 0.45 kg/cm²
